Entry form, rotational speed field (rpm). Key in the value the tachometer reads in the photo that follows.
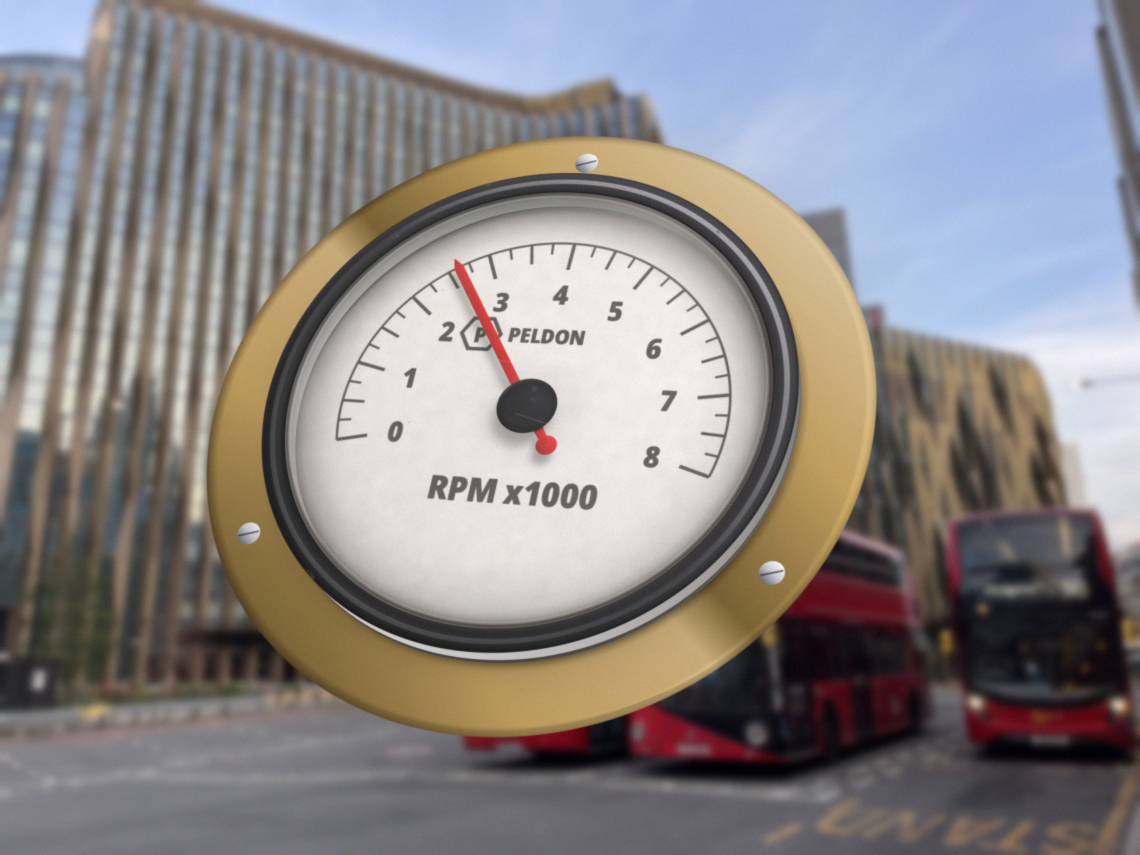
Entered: 2625 rpm
